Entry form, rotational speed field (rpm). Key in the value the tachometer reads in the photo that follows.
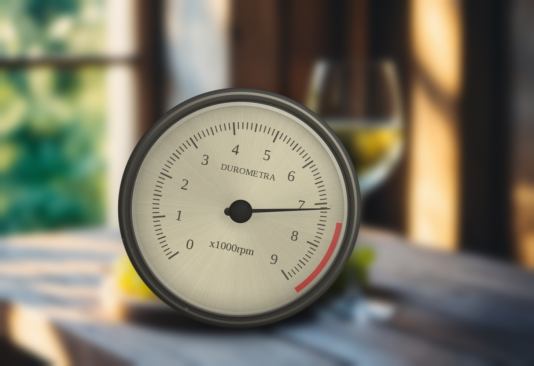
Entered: 7100 rpm
